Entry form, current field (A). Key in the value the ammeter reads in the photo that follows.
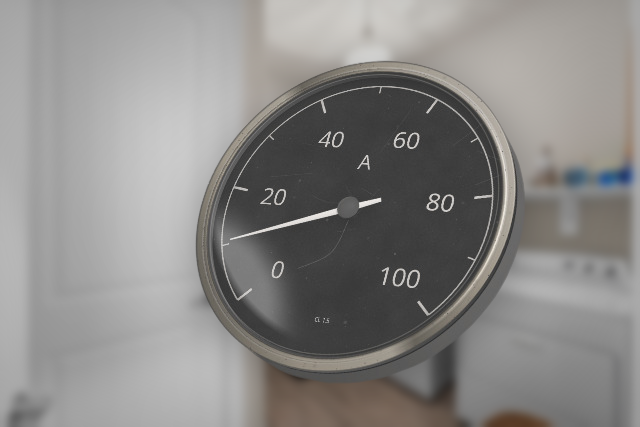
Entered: 10 A
